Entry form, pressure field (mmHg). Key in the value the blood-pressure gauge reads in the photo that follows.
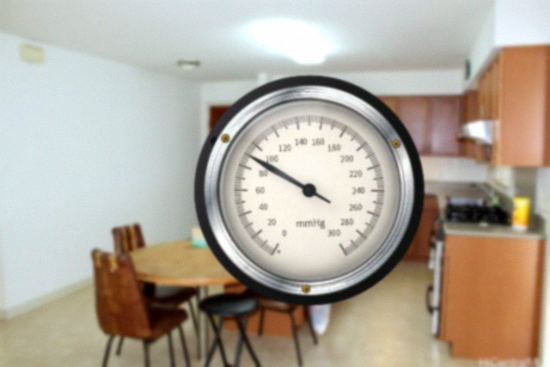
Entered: 90 mmHg
